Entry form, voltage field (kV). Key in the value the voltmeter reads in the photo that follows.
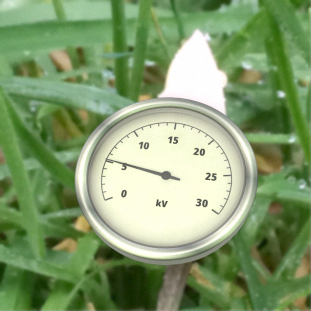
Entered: 5 kV
